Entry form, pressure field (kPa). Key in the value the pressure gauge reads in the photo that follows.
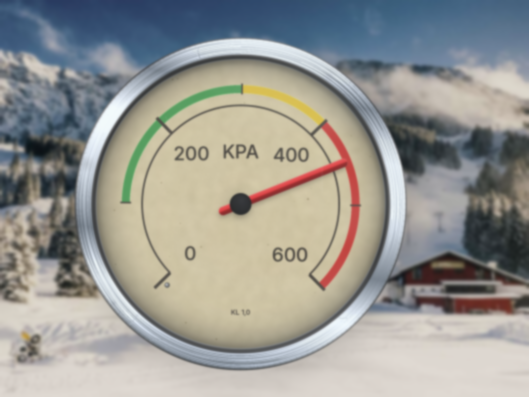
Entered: 450 kPa
